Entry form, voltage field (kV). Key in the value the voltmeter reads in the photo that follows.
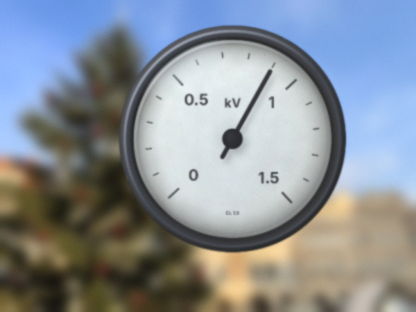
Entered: 0.9 kV
